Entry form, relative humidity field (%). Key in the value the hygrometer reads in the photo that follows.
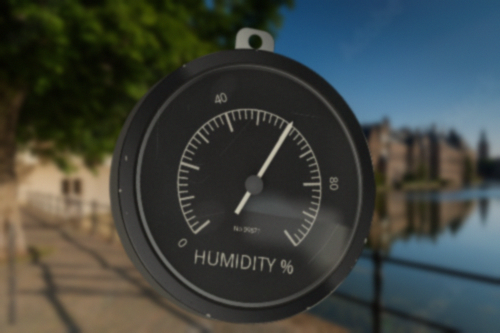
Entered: 60 %
